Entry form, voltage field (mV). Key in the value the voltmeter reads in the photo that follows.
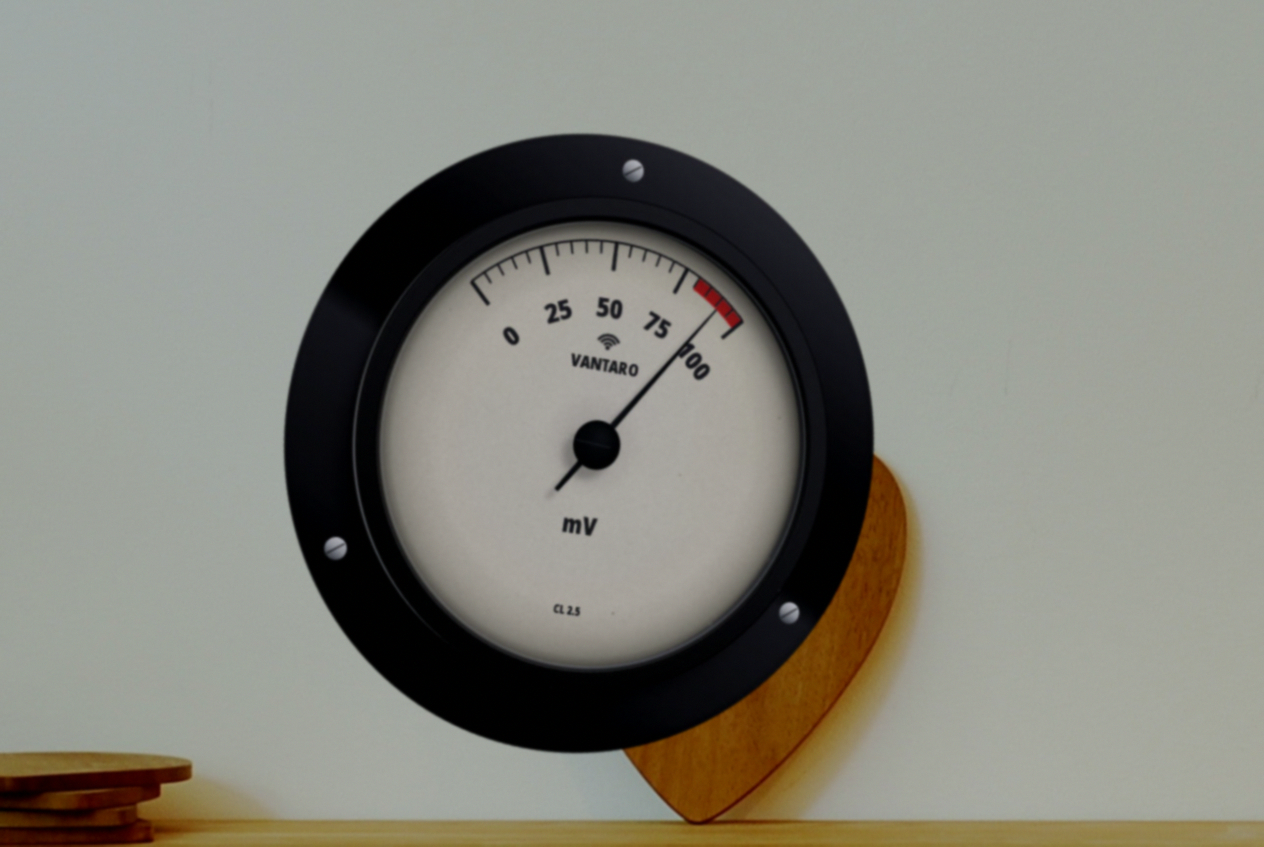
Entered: 90 mV
